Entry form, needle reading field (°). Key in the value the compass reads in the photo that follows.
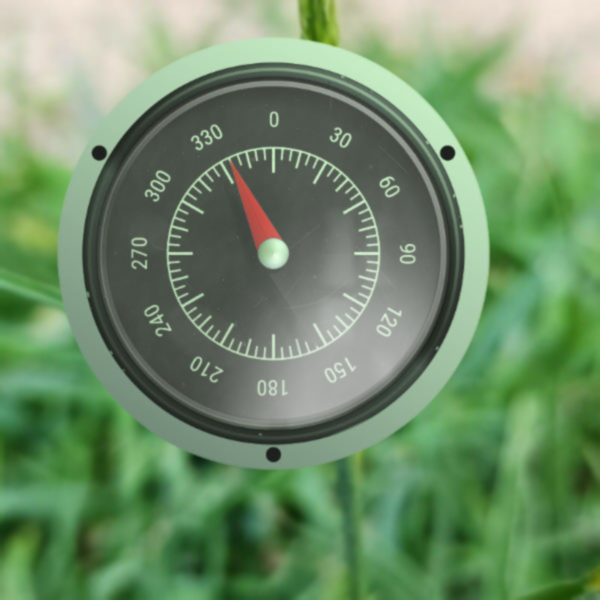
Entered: 335 °
